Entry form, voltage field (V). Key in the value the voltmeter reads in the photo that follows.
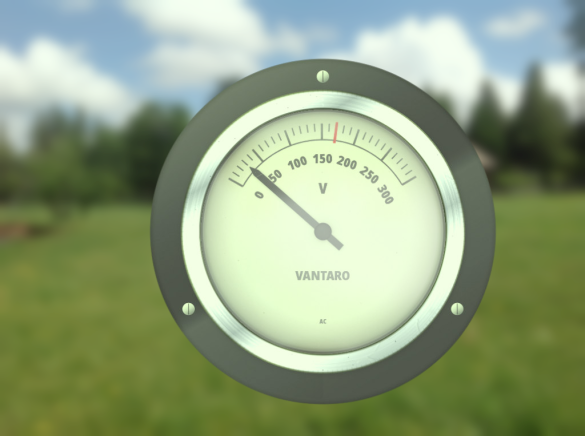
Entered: 30 V
